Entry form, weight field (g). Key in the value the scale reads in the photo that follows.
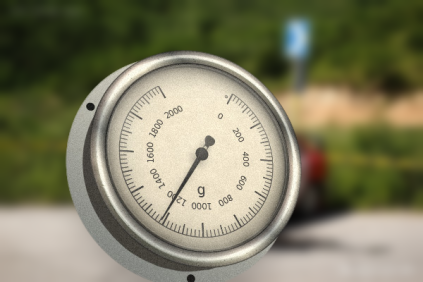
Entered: 1220 g
